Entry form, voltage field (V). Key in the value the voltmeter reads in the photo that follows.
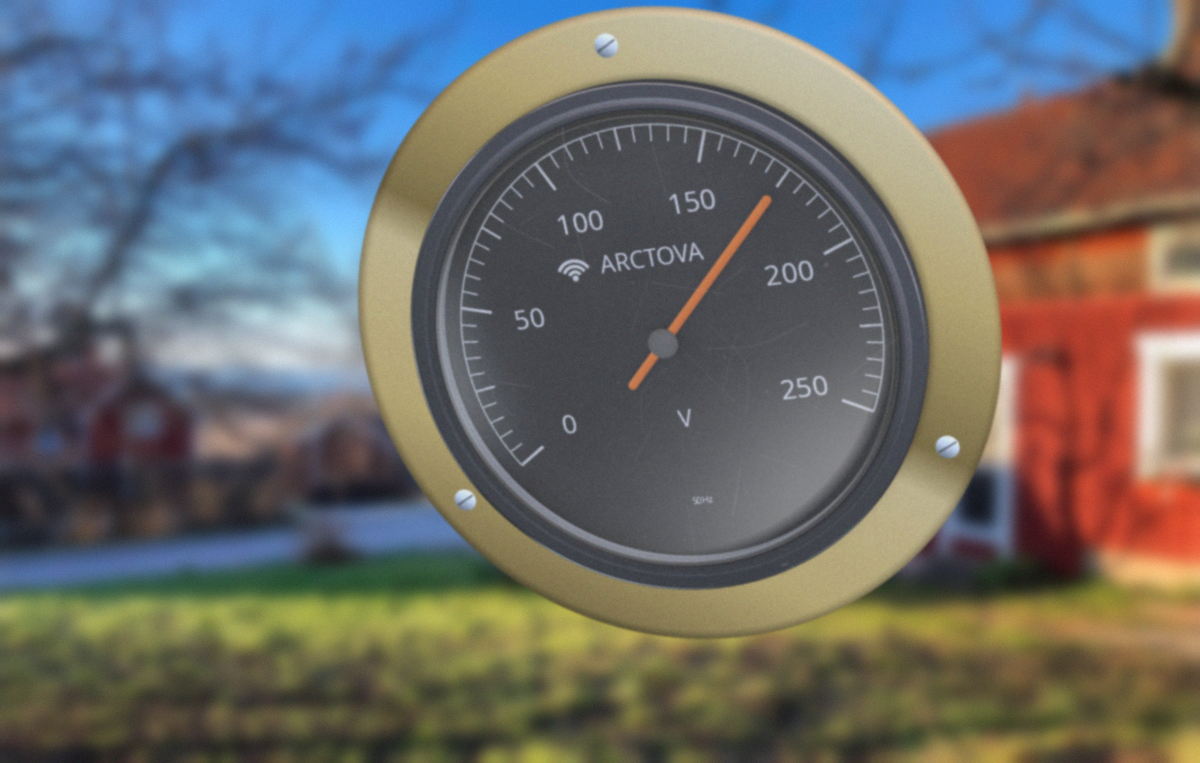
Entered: 175 V
